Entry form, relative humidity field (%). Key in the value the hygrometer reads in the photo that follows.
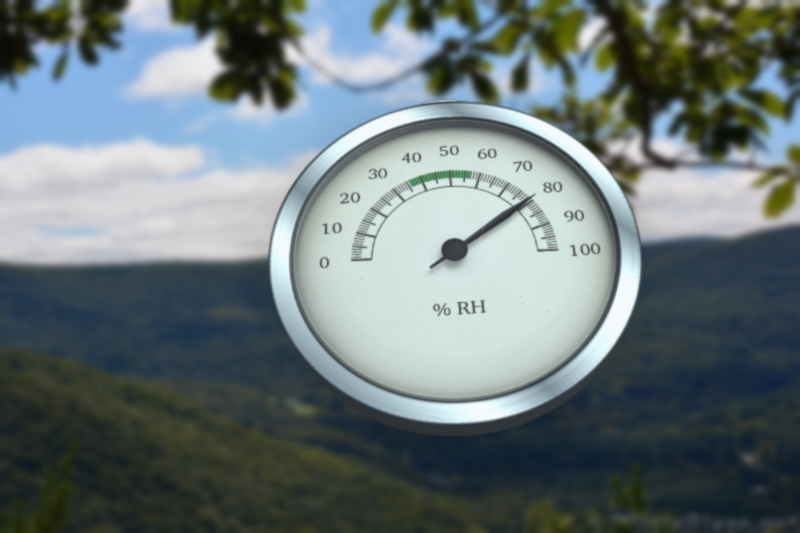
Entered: 80 %
